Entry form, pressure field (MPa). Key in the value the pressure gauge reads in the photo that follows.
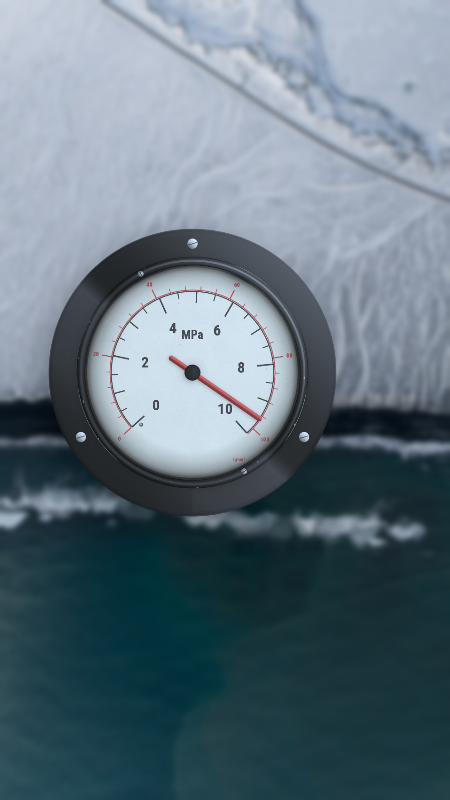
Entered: 9.5 MPa
